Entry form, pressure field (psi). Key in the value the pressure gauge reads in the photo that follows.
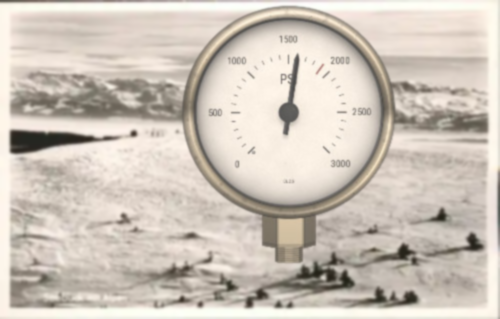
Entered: 1600 psi
